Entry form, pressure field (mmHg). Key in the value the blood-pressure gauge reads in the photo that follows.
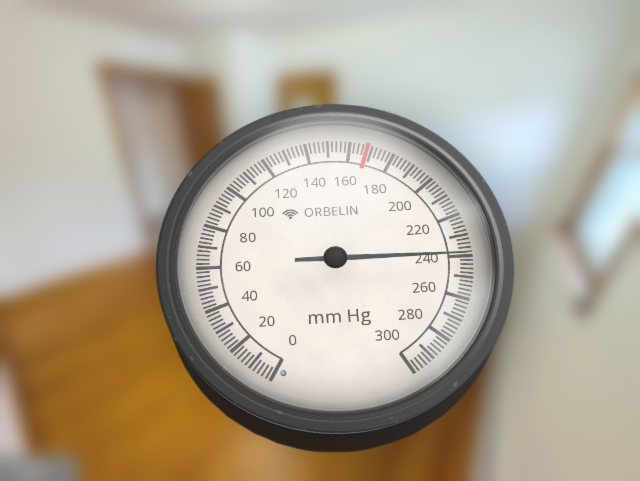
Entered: 240 mmHg
